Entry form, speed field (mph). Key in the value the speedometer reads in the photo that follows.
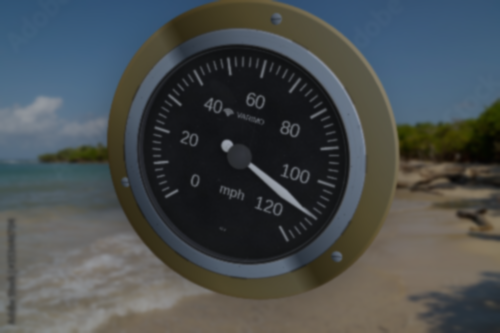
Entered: 110 mph
